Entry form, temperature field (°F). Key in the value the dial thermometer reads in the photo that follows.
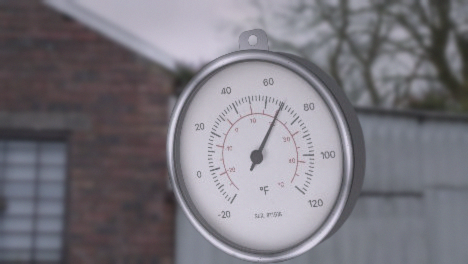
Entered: 70 °F
